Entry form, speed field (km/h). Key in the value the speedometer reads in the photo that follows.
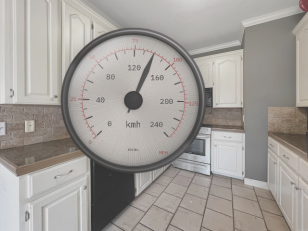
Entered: 140 km/h
